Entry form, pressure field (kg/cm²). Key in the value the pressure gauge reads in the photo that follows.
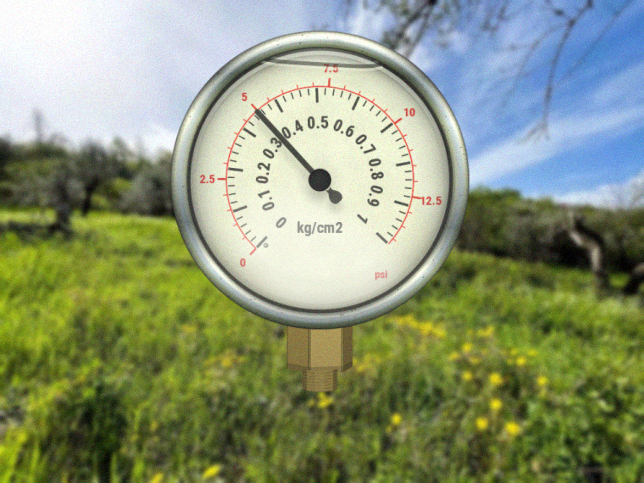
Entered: 0.35 kg/cm²
